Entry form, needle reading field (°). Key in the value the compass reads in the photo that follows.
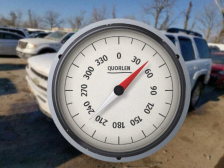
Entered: 45 °
